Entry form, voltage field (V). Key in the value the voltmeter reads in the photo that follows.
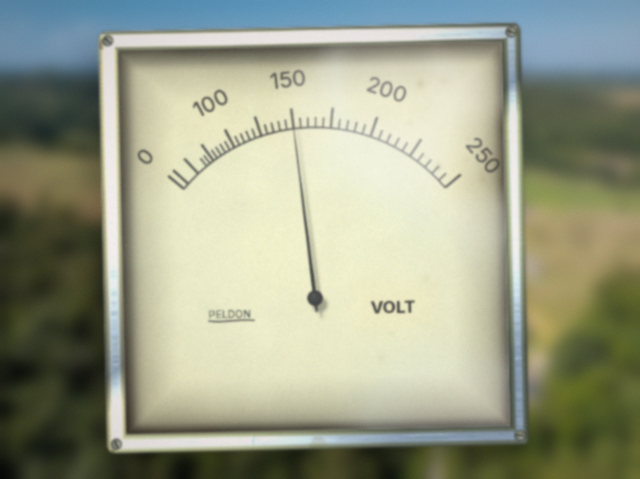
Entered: 150 V
